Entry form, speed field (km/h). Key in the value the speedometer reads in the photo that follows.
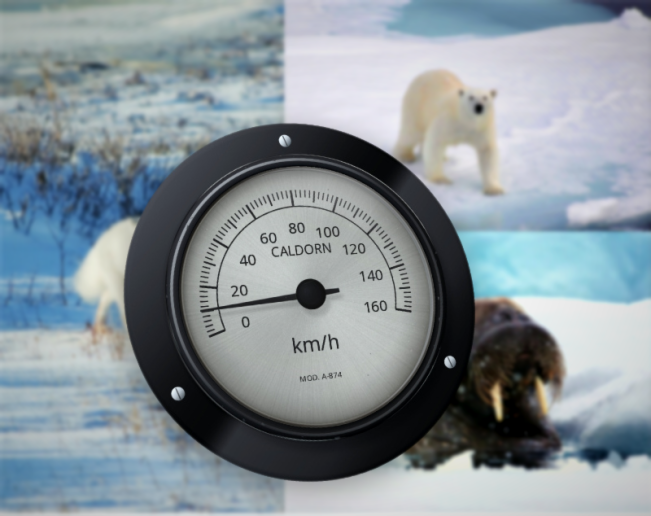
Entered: 10 km/h
